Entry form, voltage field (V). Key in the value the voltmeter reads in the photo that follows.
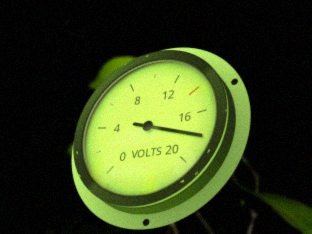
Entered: 18 V
